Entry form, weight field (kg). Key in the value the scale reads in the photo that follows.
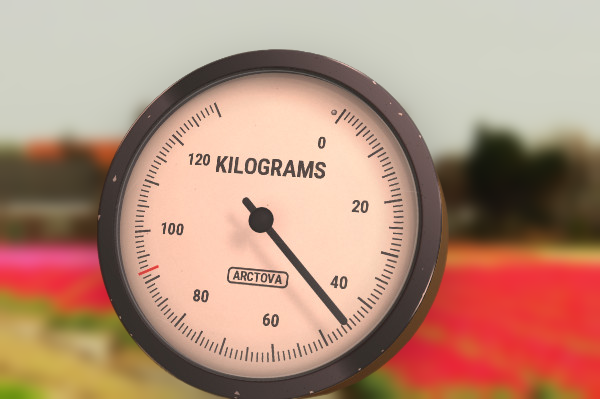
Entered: 45 kg
